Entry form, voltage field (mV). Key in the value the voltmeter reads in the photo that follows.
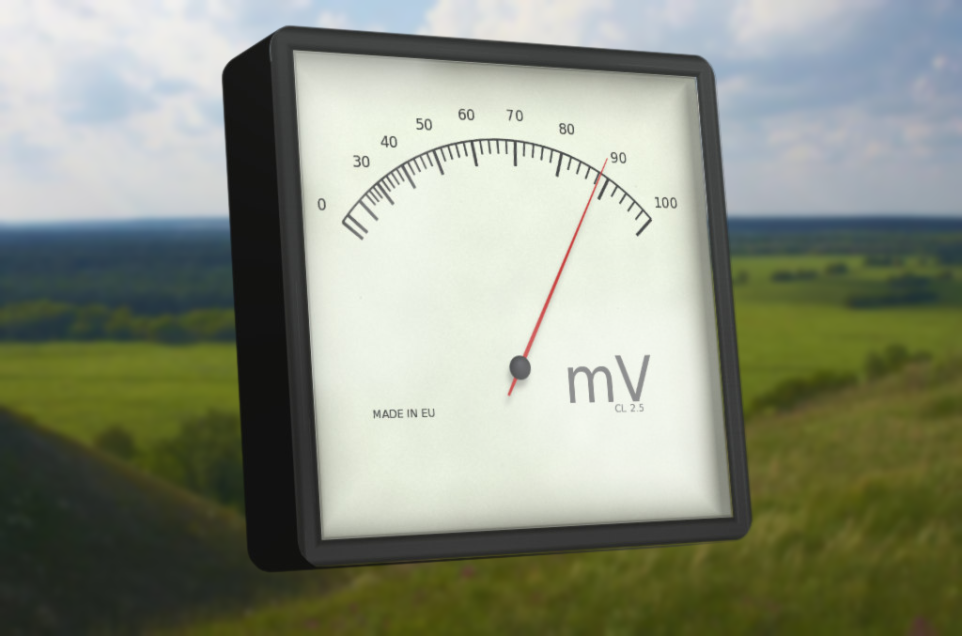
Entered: 88 mV
